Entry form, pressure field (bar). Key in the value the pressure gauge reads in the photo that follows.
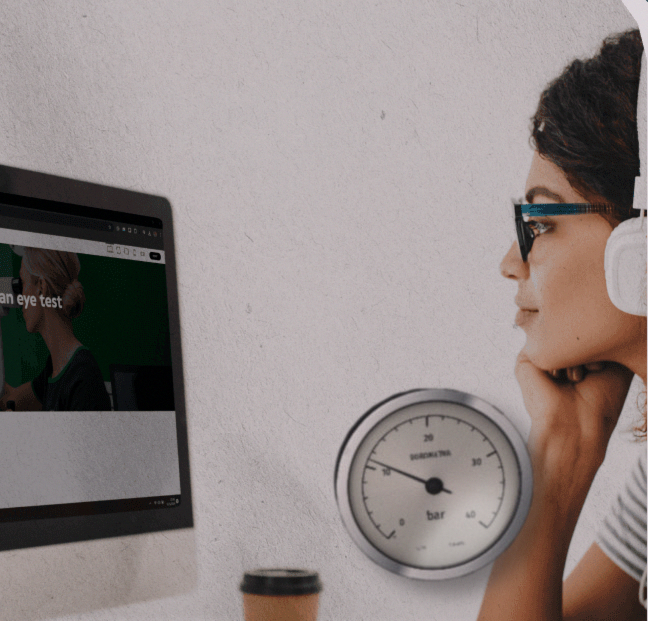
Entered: 11 bar
